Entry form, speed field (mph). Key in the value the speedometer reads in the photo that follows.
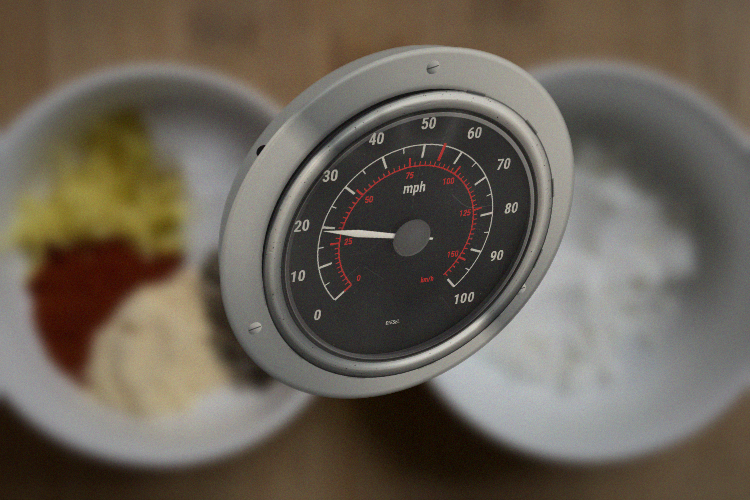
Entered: 20 mph
